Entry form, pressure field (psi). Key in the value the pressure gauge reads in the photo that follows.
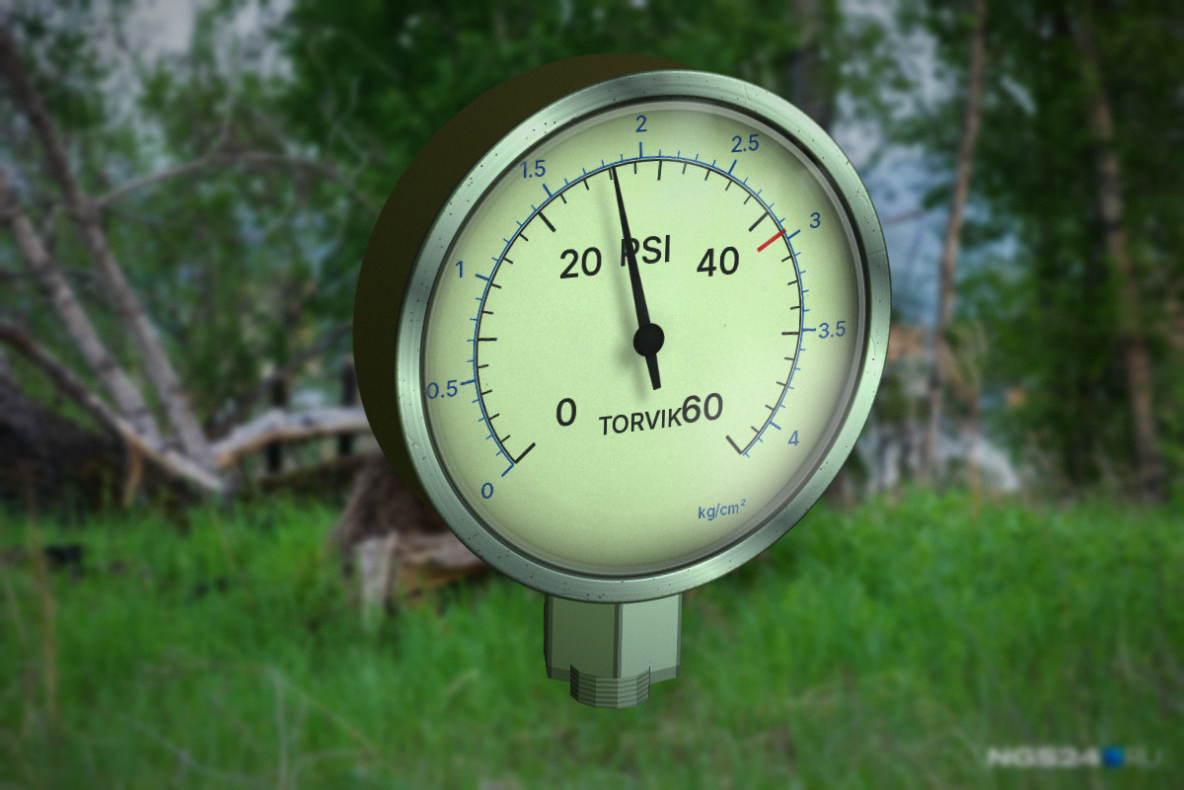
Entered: 26 psi
